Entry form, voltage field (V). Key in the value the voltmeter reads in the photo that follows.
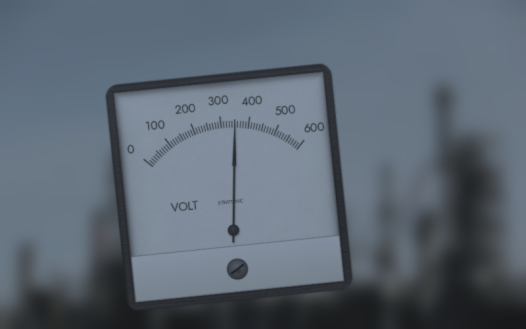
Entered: 350 V
